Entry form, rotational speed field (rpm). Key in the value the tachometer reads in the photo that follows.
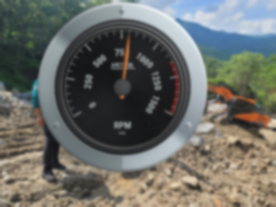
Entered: 800 rpm
